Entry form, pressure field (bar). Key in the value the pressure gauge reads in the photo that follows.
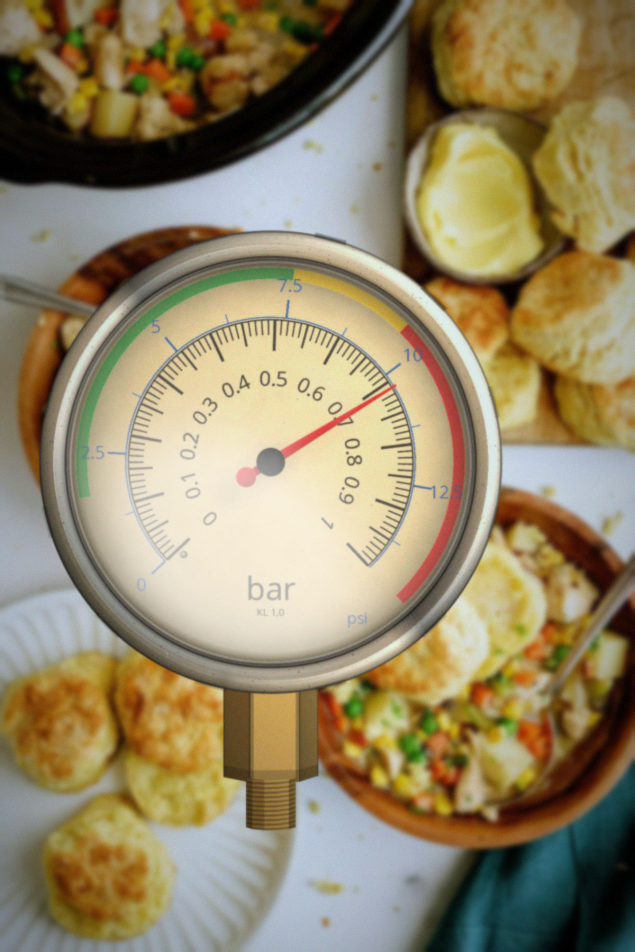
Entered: 0.71 bar
